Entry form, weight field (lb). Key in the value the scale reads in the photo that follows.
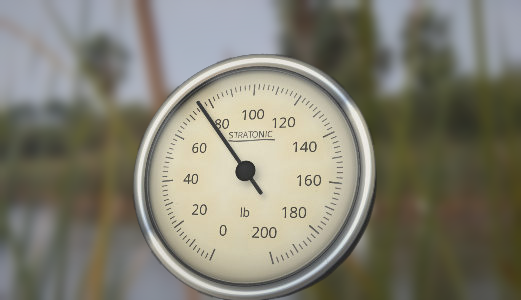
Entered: 76 lb
